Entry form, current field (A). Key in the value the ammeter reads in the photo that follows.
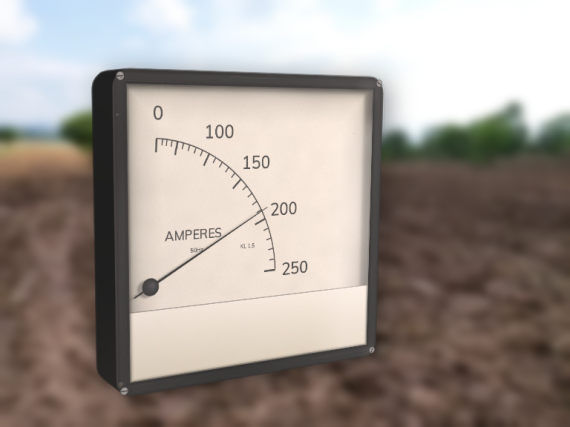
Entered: 190 A
